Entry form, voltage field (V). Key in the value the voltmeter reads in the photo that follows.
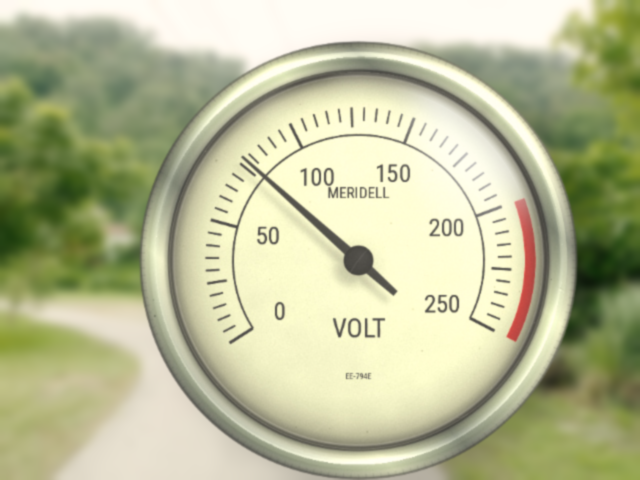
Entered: 77.5 V
